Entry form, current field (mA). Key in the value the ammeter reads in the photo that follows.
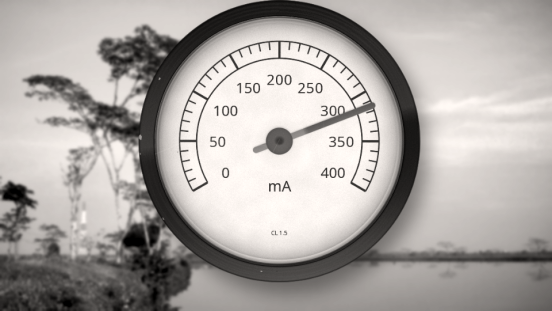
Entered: 315 mA
